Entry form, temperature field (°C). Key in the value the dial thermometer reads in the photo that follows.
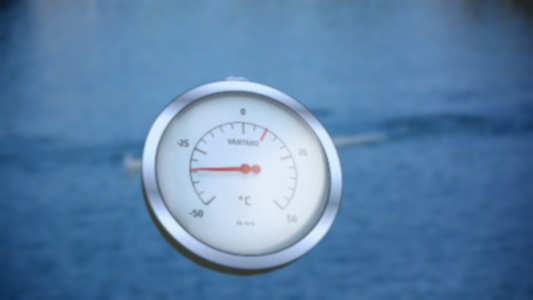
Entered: -35 °C
